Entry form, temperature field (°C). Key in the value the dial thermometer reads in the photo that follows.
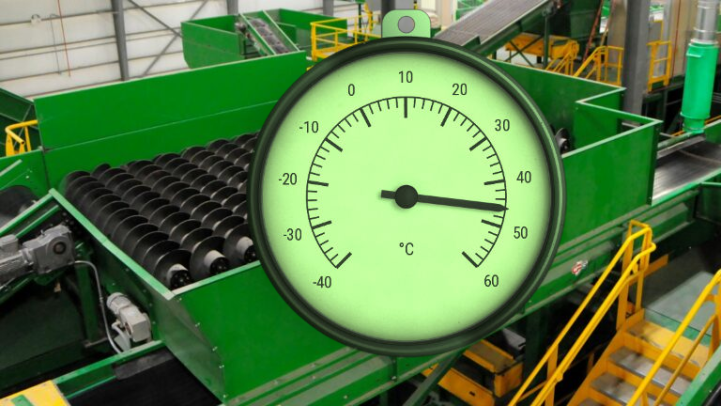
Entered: 46 °C
